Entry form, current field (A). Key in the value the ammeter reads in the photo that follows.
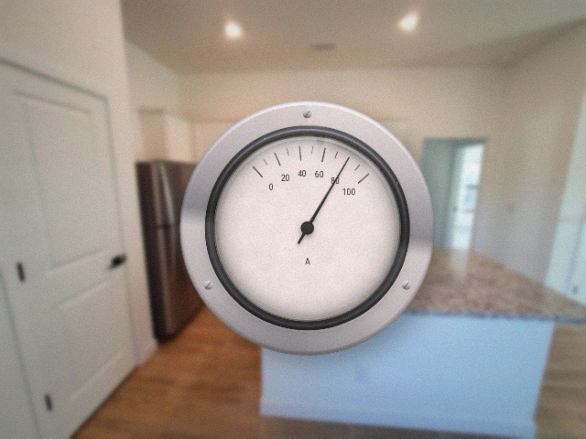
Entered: 80 A
